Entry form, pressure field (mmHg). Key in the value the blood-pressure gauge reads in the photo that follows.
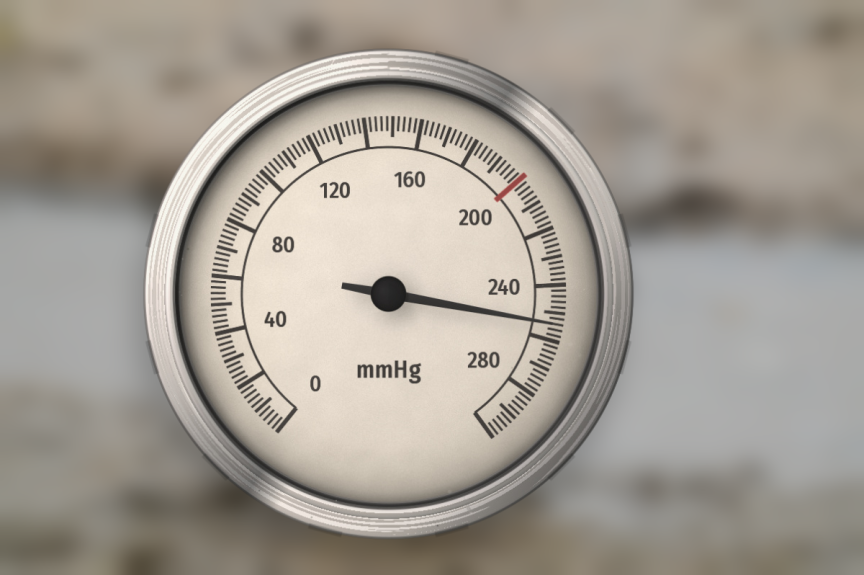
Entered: 254 mmHg
